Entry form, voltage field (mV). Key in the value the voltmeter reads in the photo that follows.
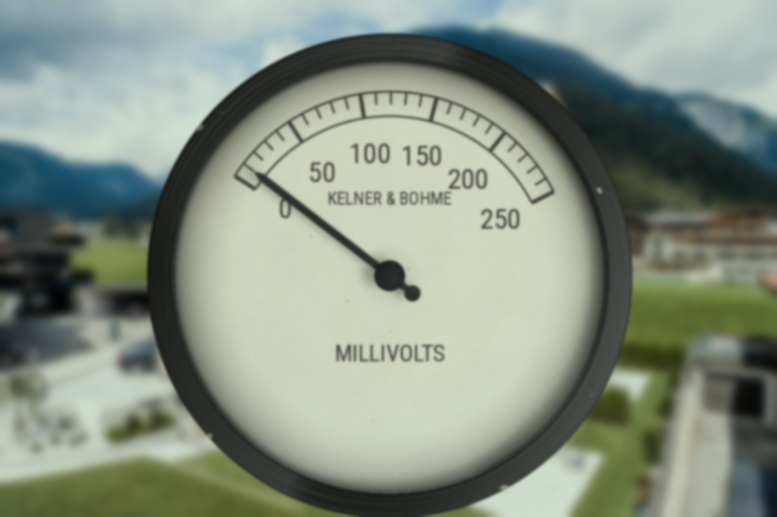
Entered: 10 mV
